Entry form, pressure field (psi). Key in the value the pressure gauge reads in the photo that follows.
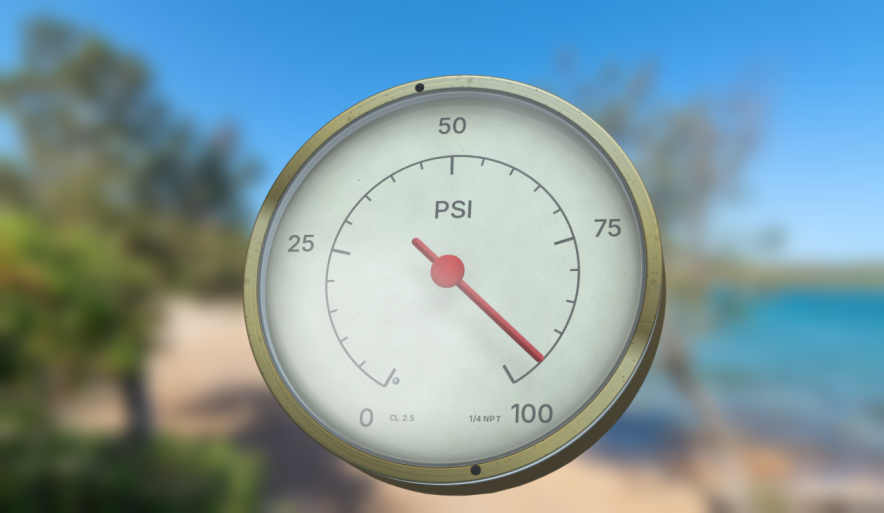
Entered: 95 psi
